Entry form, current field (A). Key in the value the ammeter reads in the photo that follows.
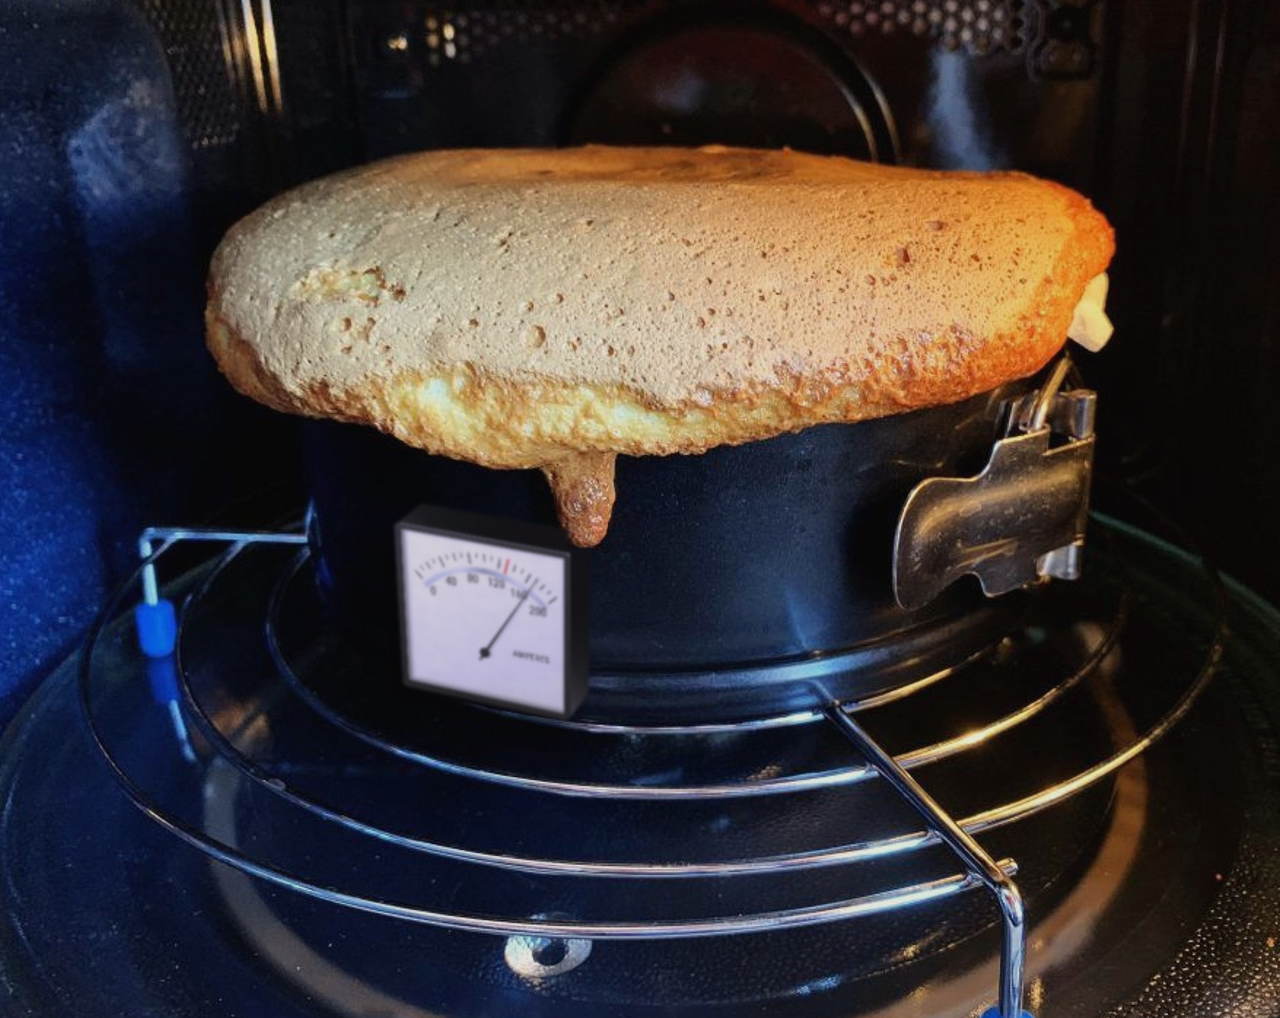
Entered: 170 A
